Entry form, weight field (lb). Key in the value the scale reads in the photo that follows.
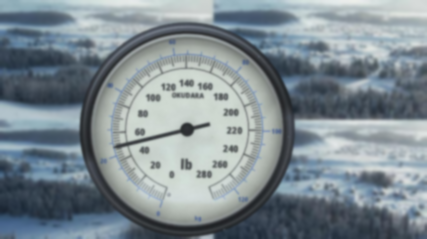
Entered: 50 lb
